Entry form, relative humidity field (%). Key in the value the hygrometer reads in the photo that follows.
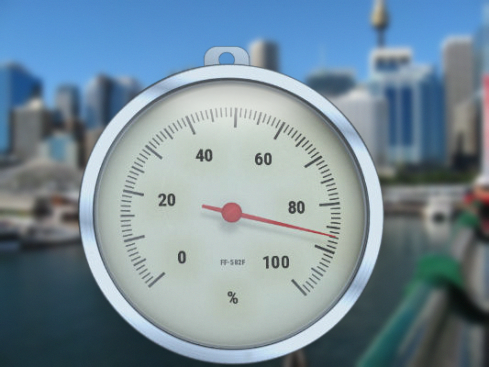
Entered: 87 %
